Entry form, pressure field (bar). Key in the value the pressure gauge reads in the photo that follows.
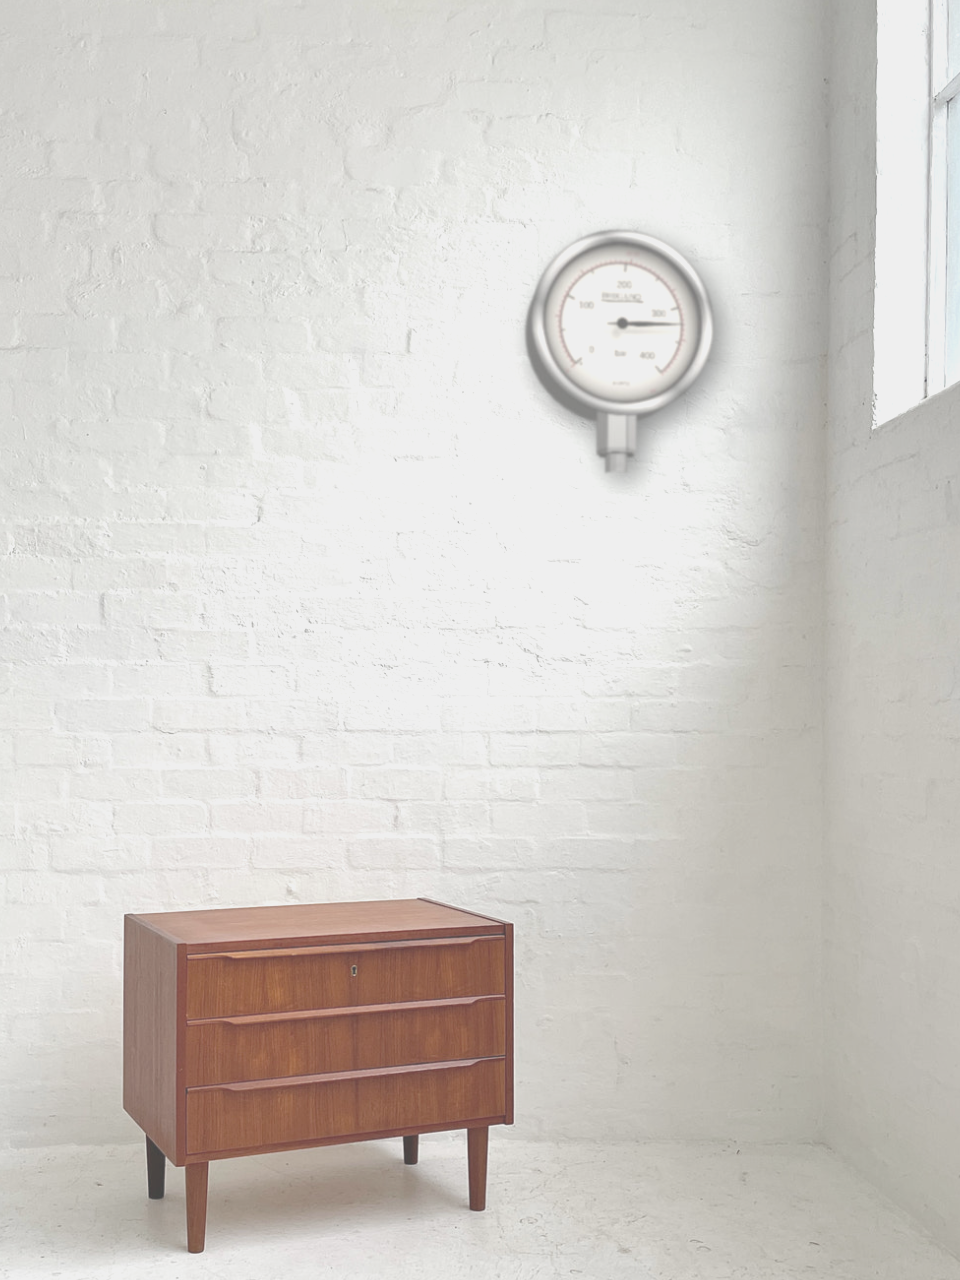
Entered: 325 bar
